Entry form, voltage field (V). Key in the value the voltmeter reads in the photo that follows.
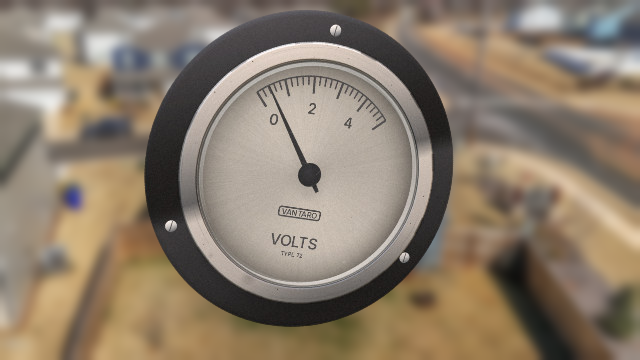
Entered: 0.4 V
